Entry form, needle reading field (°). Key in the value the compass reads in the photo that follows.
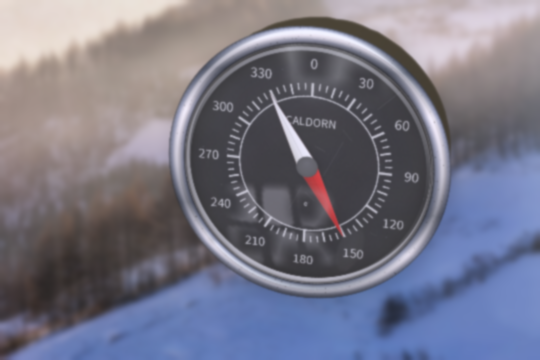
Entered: 150 °
